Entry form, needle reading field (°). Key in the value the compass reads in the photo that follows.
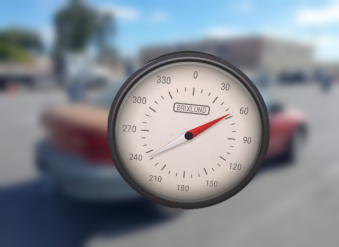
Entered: 55 °
